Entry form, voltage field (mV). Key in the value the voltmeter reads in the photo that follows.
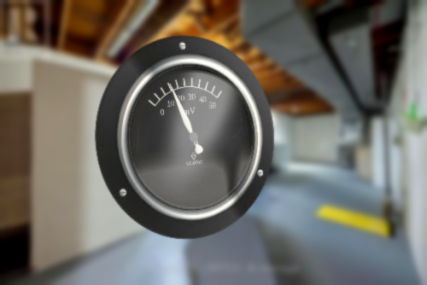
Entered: 15 mV
